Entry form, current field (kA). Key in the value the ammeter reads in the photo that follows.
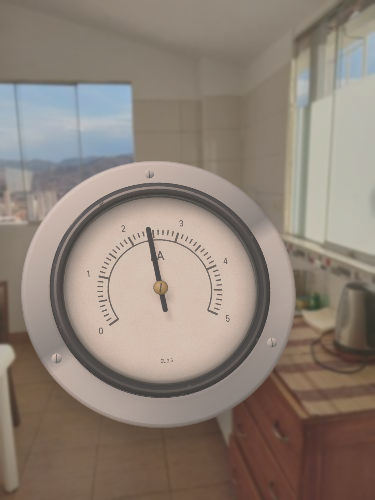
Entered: 2.4 kA
